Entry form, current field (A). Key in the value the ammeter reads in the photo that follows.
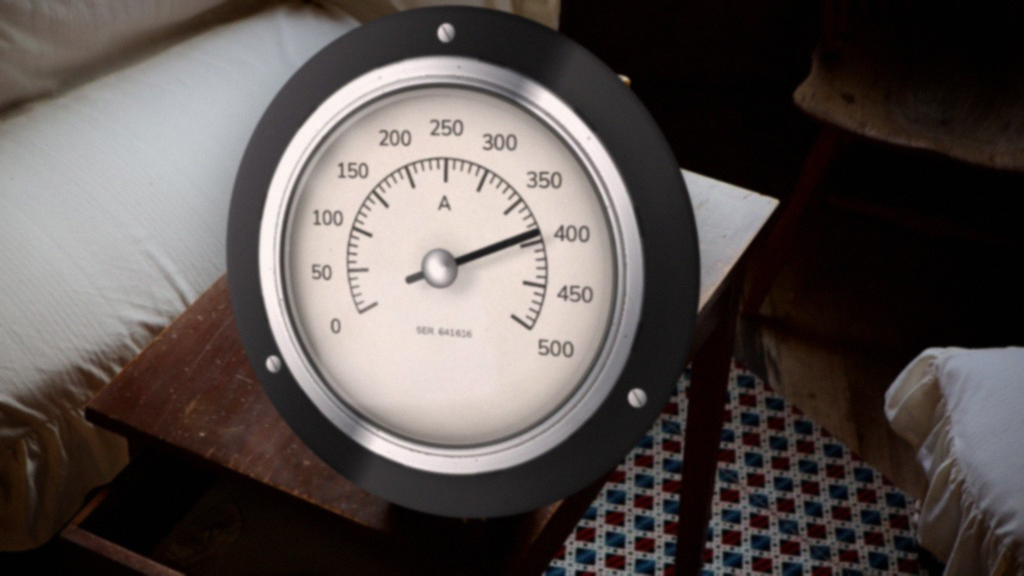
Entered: 390 A
